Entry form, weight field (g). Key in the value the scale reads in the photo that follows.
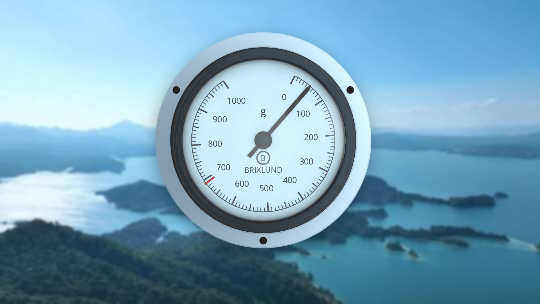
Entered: 50 g
